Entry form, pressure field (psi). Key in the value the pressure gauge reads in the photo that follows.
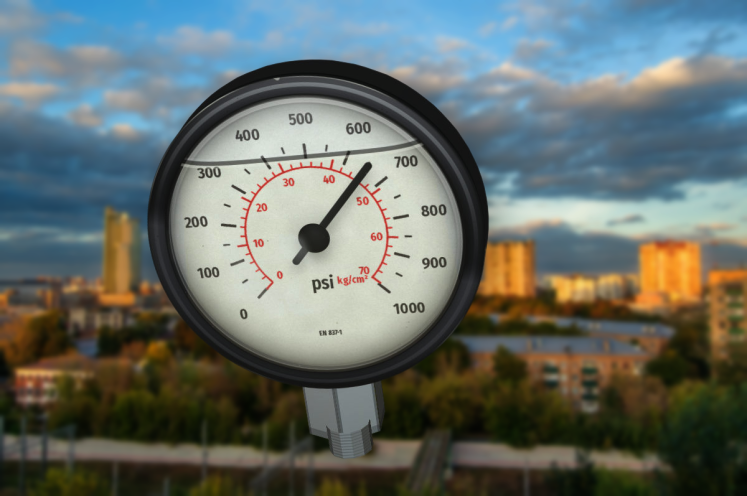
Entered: 650 psi
